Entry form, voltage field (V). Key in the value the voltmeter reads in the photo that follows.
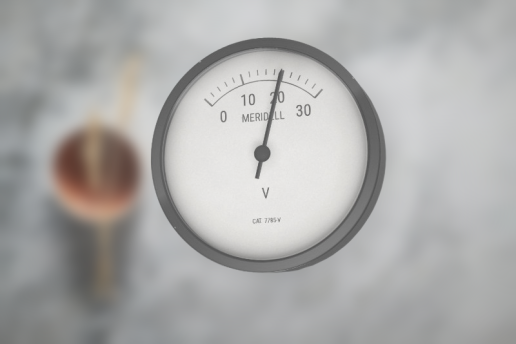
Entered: 20 V
